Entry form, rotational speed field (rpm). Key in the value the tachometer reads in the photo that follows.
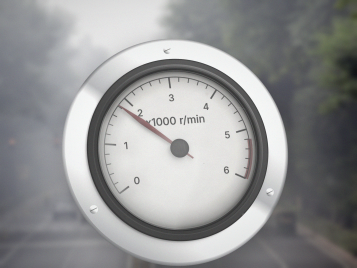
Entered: 1800 rpm
